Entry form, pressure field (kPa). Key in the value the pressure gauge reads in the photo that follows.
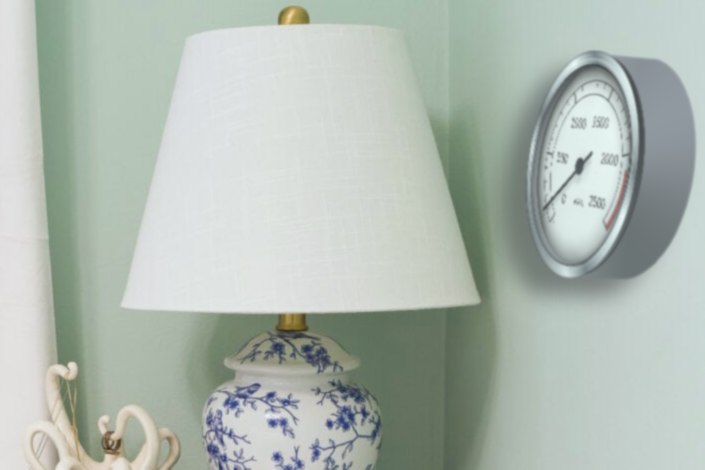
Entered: 100 kPa
